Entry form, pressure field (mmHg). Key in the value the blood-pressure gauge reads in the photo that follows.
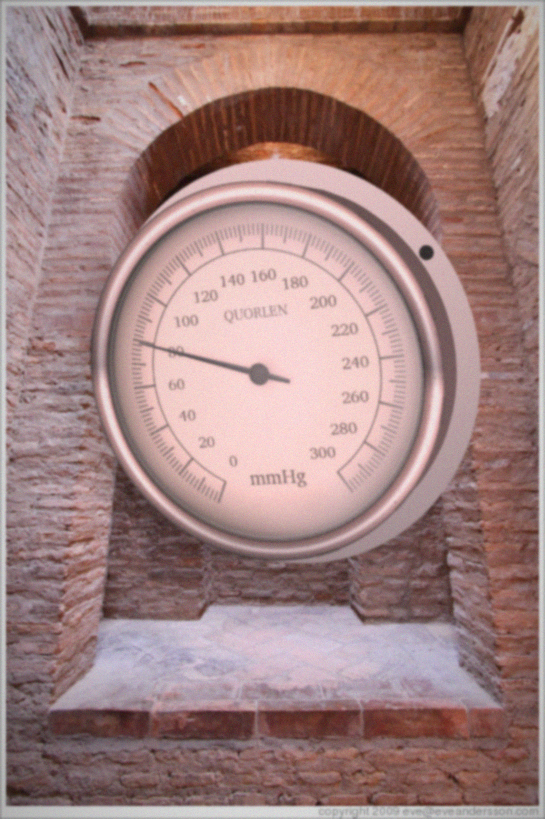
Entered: 80 mmHg
